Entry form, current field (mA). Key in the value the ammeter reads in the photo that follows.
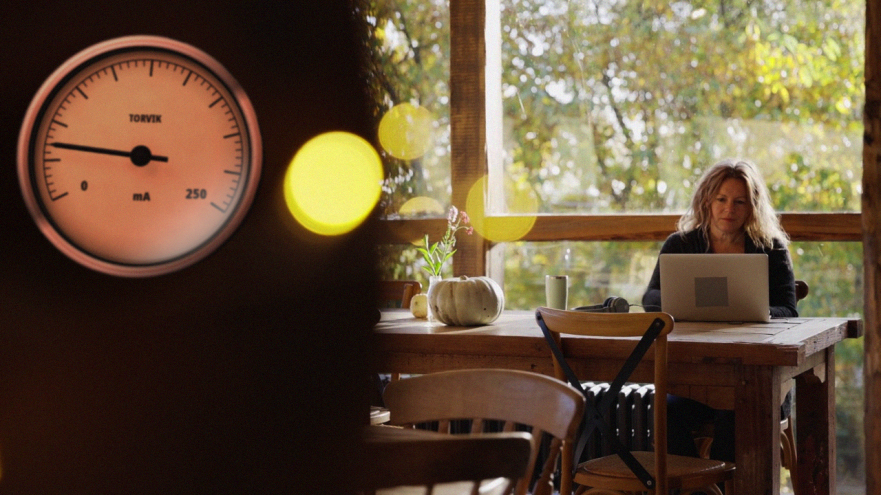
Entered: 35 mA
